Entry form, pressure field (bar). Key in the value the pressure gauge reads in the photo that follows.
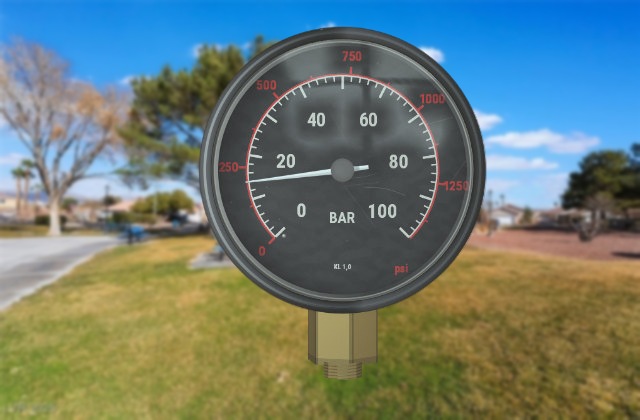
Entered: 14 bar
